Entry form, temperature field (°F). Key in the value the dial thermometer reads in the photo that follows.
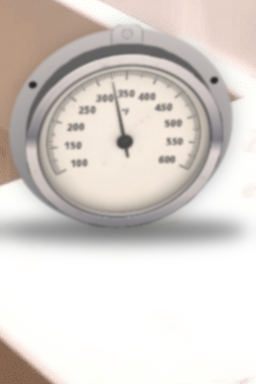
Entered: 325 °F
